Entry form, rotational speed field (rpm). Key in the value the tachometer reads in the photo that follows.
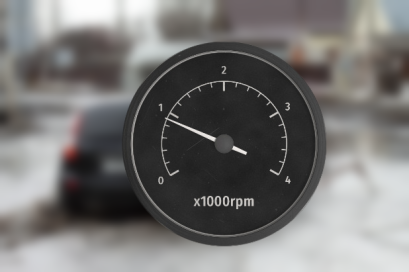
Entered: 900 rpm
